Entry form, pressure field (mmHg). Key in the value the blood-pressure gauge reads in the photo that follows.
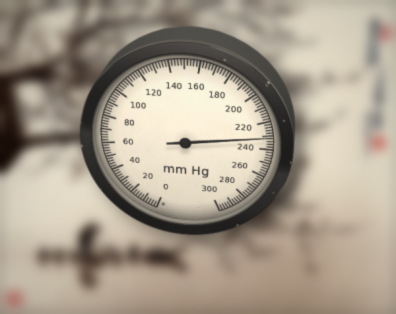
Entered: 230 mmHg
